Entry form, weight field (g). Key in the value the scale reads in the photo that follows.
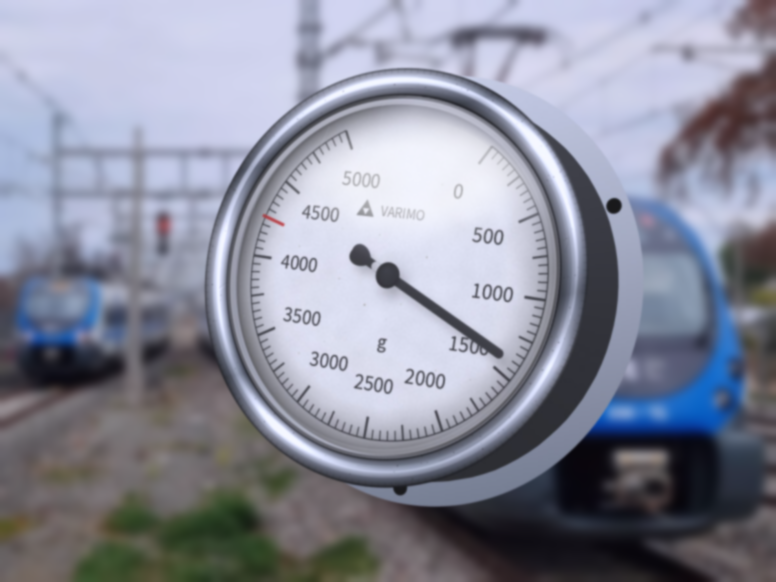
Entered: 1400 g
